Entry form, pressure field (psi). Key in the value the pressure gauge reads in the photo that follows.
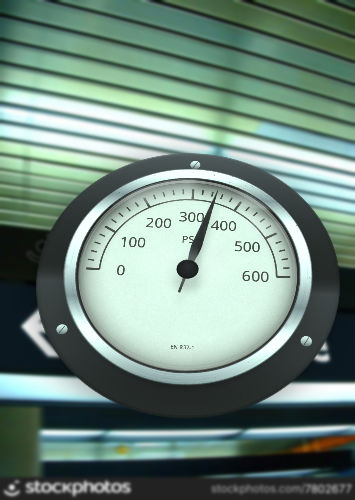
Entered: 350 psi
